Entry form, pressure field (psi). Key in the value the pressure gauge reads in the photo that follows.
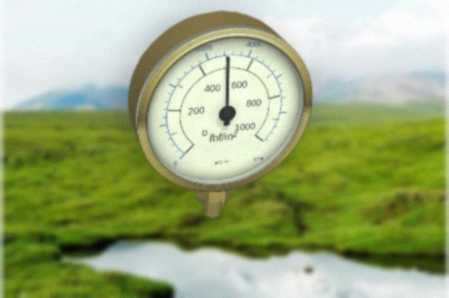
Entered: 500 psi
